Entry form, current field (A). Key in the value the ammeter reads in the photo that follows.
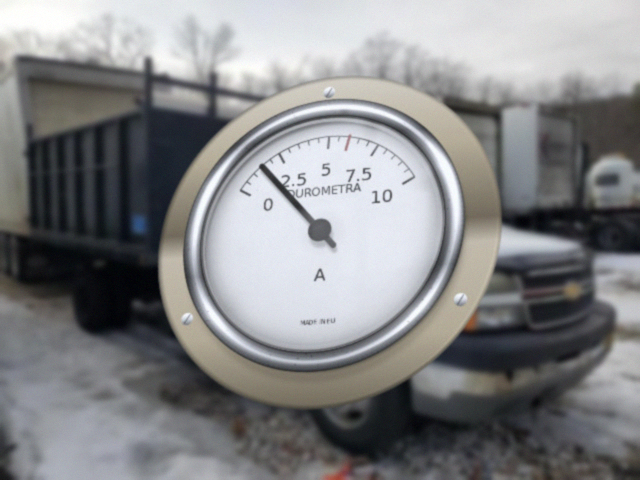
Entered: 1.5 A
